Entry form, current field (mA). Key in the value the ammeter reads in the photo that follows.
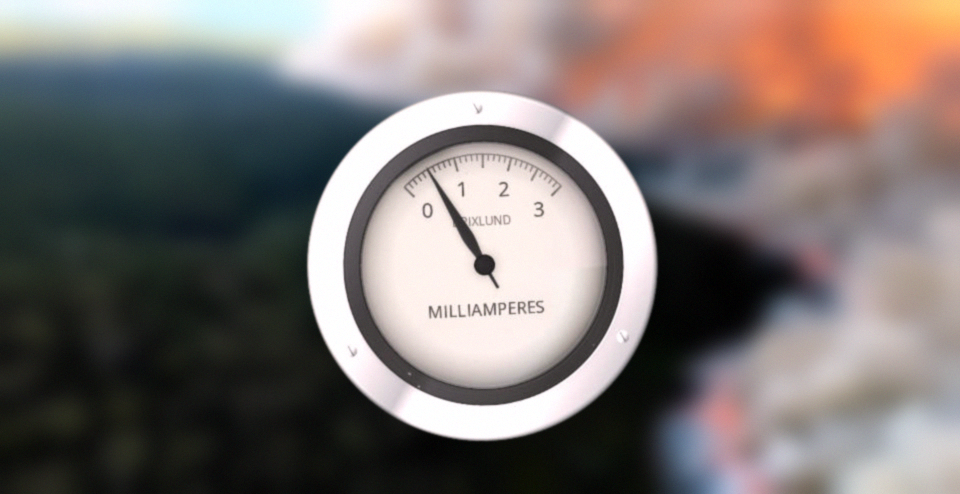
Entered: 0.5 mA
